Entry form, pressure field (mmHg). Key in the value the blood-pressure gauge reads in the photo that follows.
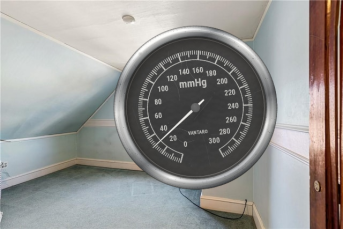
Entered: 30 mmHg
